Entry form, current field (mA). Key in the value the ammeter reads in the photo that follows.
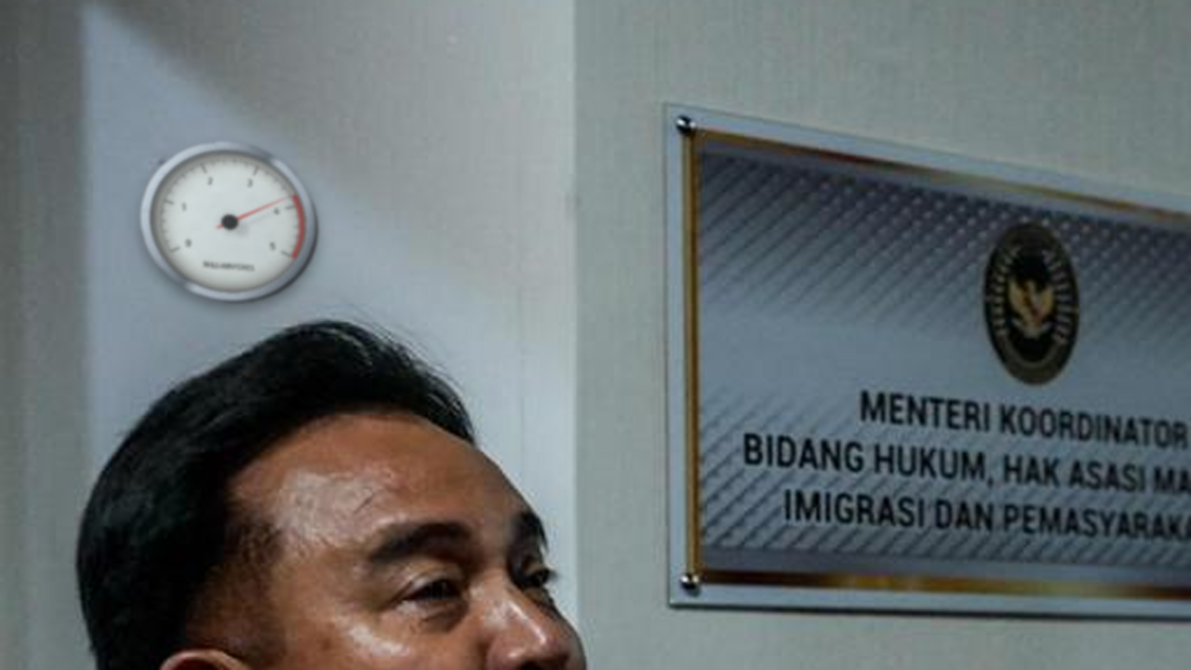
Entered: 3.8 mA
